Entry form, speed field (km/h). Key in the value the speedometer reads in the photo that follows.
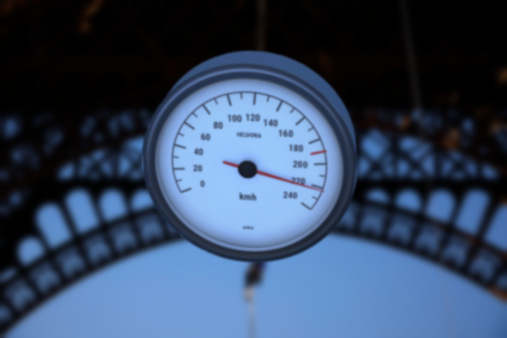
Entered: 220 km/h
